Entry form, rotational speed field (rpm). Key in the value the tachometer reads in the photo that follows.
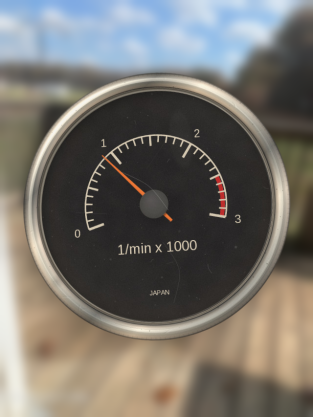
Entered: 900 rpm
